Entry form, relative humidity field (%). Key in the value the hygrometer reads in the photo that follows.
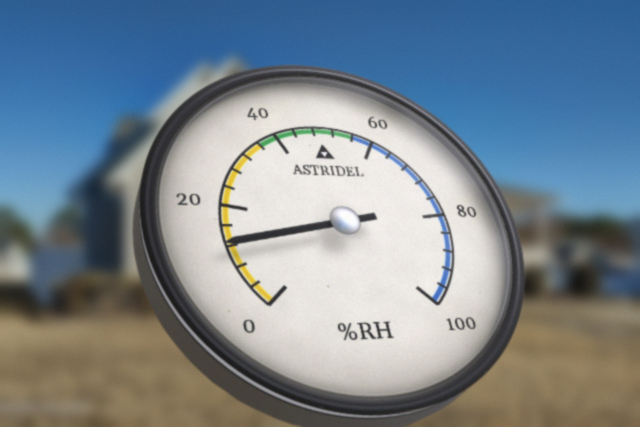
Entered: 12 %
